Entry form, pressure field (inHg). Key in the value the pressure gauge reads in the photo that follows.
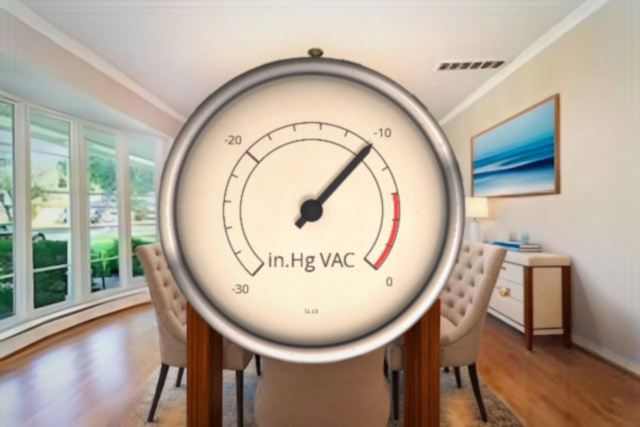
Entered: -10 inHg
